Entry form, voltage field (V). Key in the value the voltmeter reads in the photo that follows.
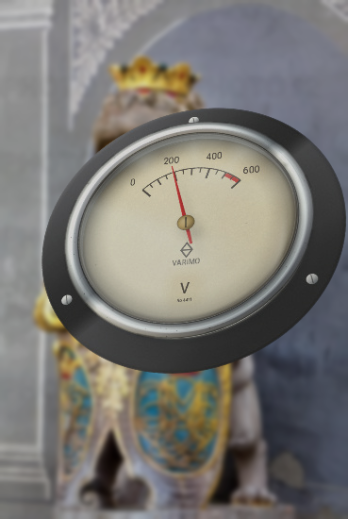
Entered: 200 V
